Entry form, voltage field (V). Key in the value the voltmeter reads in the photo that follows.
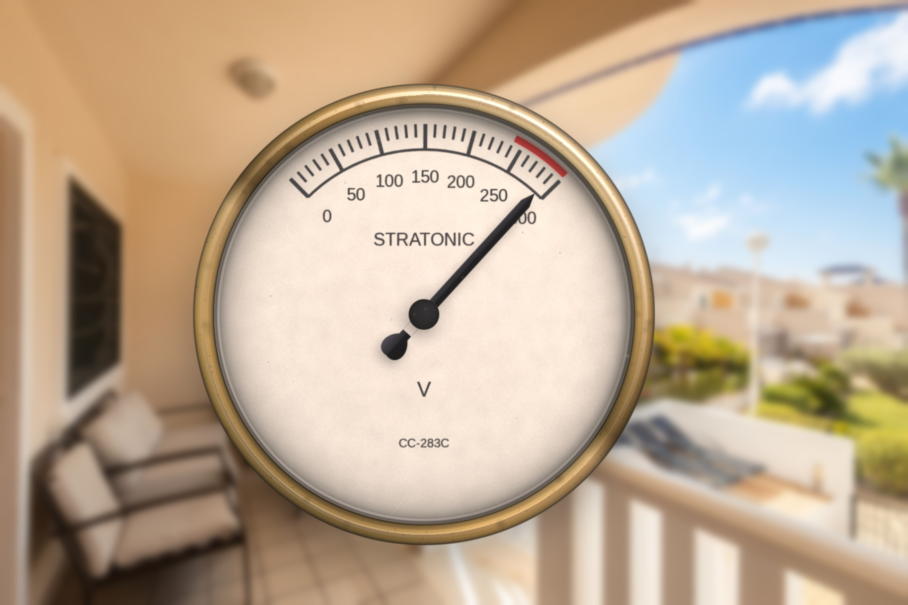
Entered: 290 V
